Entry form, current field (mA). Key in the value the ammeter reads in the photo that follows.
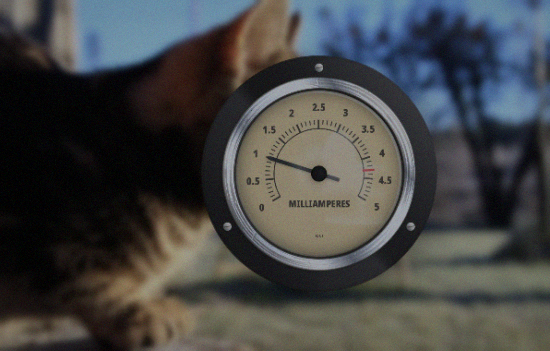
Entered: 1 mA
